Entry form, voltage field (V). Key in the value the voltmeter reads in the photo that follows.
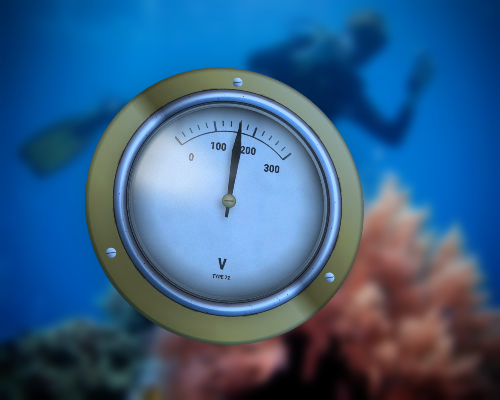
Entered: 160 V
